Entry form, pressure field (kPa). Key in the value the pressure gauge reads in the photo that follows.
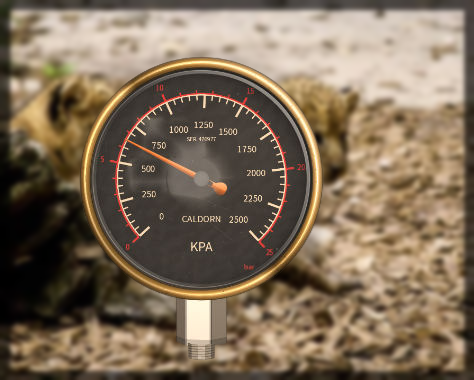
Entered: 650 kPa
